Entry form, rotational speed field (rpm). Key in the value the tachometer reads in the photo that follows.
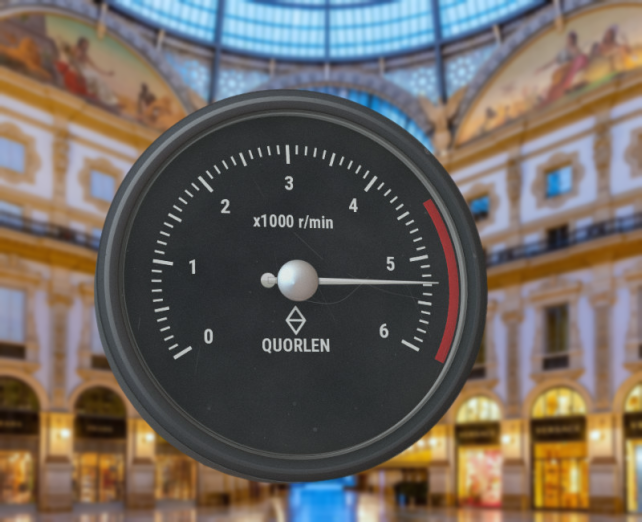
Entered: 5300 rpm
